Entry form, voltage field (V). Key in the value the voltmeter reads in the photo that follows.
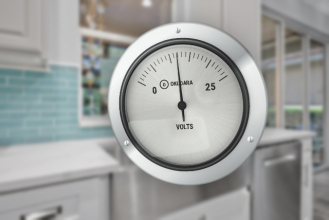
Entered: 12 V
